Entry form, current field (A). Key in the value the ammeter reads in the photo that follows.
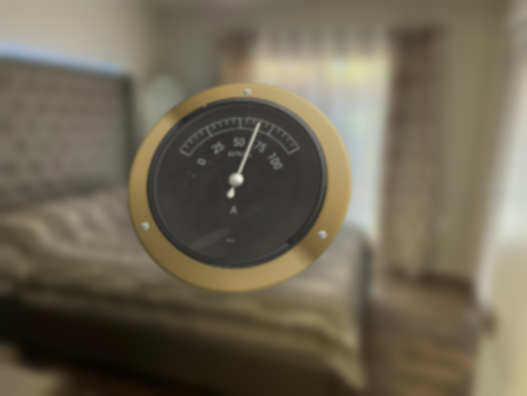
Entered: 65 A
